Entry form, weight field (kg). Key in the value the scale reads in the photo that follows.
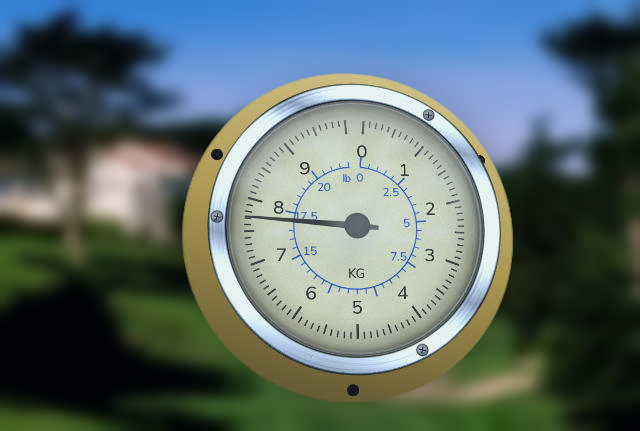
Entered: 7.7 kg
